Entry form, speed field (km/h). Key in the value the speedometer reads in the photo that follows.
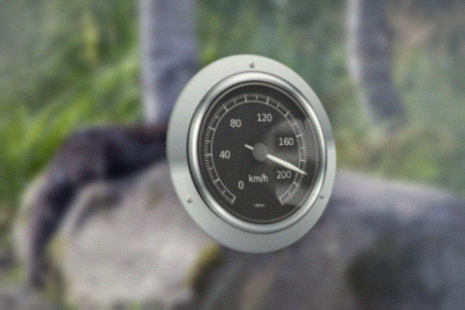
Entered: 190 km/h
